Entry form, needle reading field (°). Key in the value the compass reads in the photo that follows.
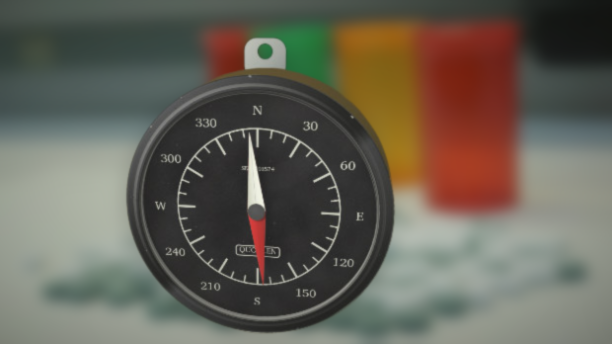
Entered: 175 °
